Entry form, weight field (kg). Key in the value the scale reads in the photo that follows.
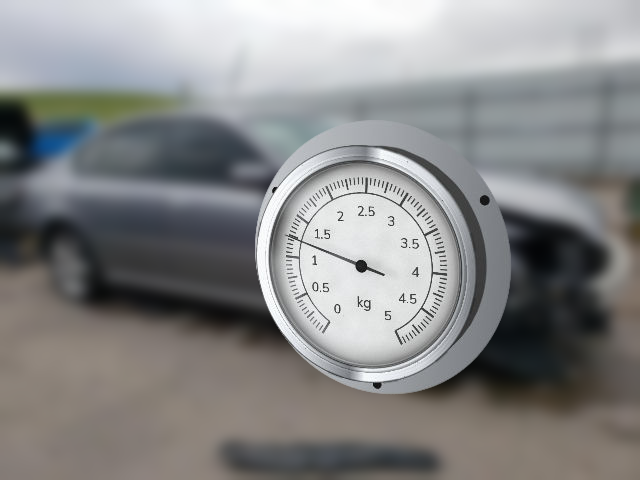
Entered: 1.25 kg
